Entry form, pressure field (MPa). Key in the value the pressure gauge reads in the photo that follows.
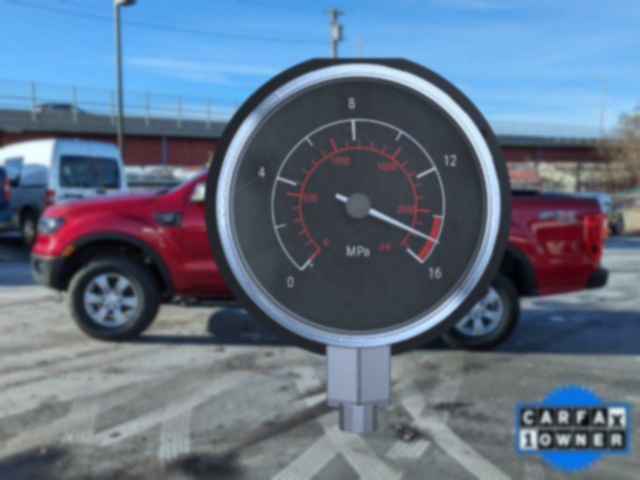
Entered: 15 MPa
